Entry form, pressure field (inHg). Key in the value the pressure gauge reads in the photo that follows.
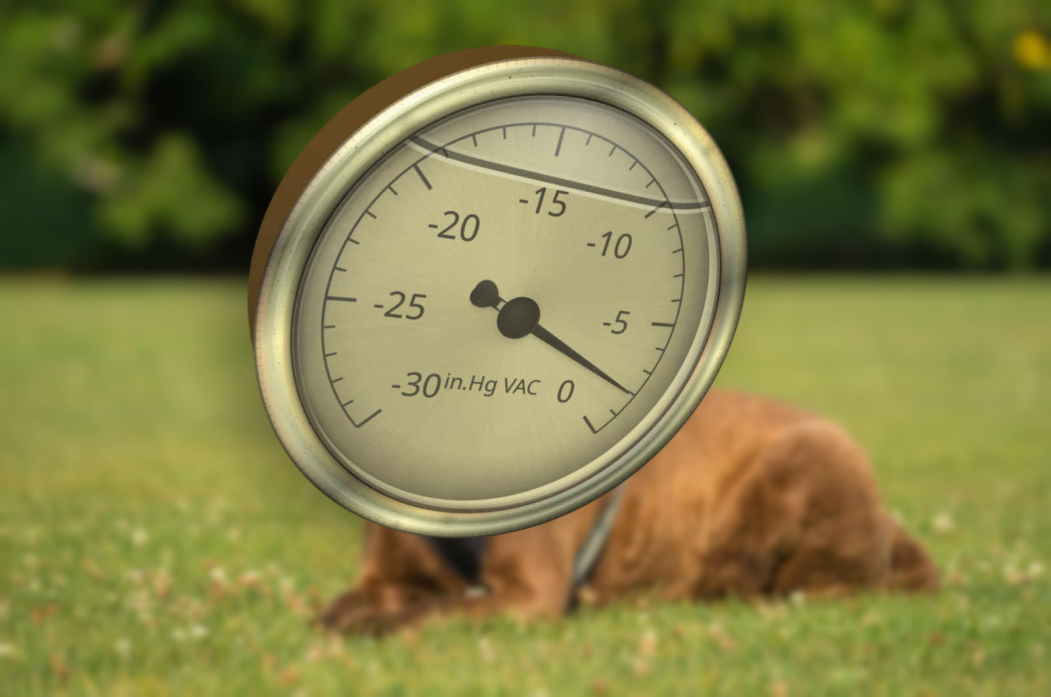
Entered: -2 inHg
